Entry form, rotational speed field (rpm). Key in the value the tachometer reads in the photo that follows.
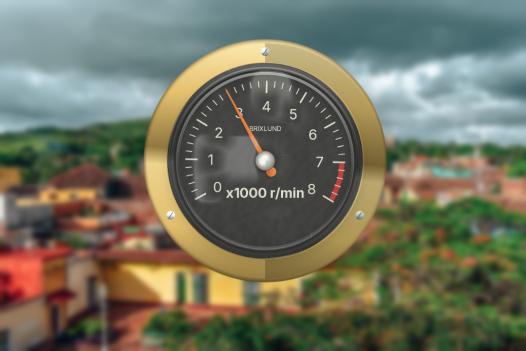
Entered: 3000 rpm
